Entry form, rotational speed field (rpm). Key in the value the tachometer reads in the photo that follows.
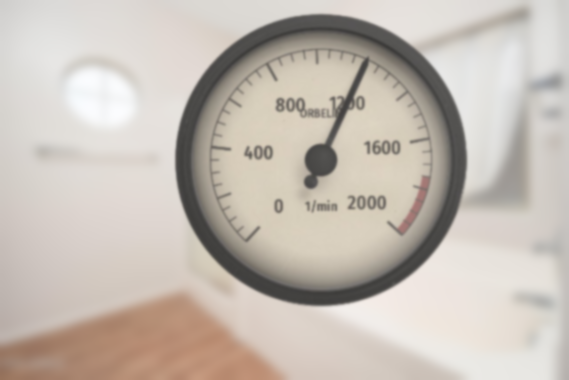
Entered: 1200 rpm
